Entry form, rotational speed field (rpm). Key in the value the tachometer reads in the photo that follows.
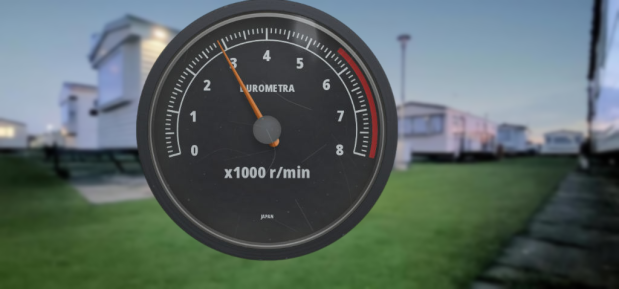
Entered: 2900 rpm
